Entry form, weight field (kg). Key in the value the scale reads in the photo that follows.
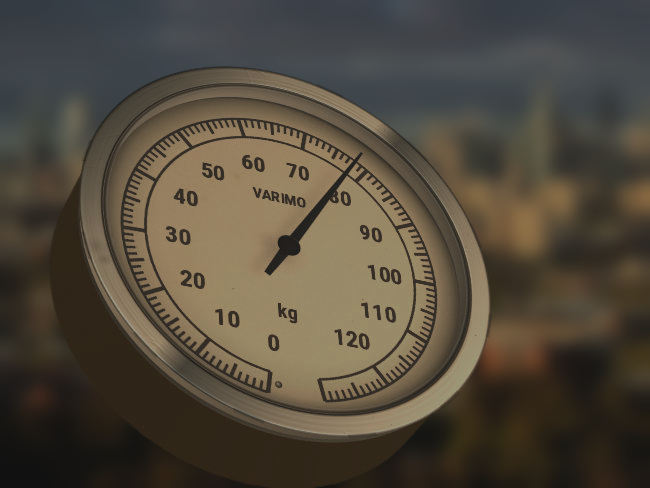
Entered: 78 kg
